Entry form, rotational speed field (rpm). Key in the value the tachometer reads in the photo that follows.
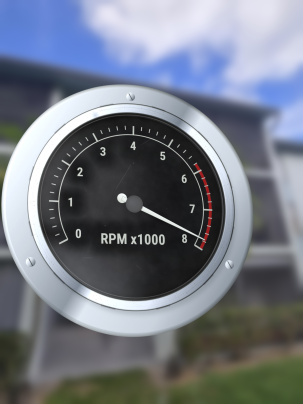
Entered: 7800 rpm
